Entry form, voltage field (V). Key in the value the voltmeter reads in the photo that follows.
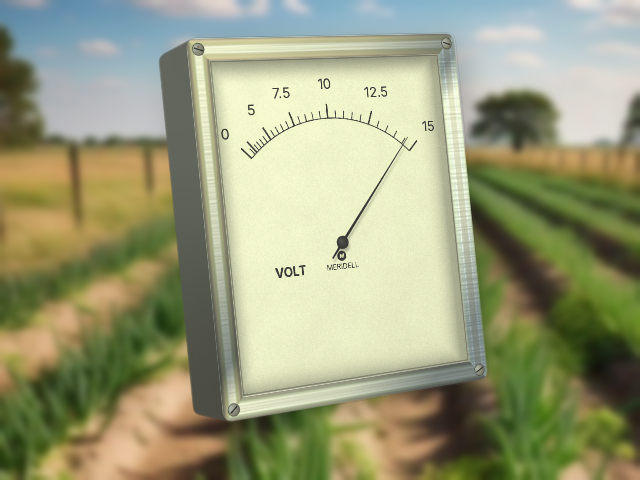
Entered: 14.5 V
